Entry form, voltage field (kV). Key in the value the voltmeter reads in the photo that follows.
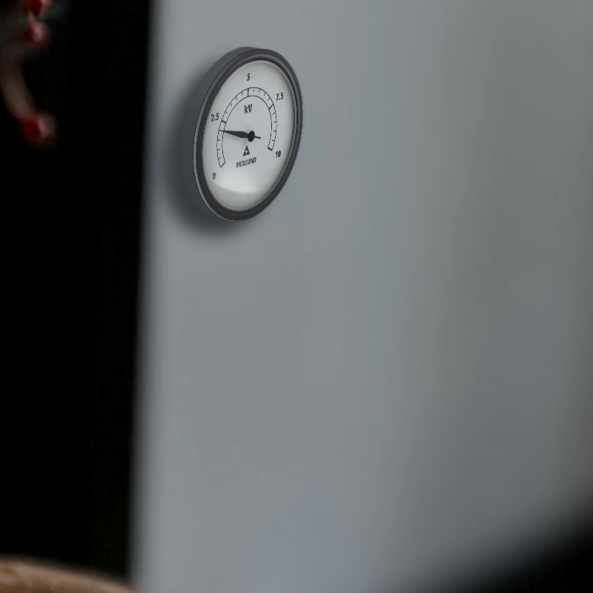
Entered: 2 kV
